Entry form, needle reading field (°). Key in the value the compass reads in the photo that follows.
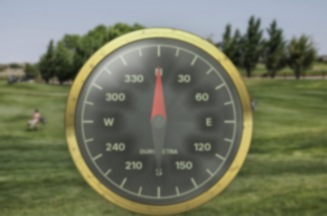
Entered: 0 °
